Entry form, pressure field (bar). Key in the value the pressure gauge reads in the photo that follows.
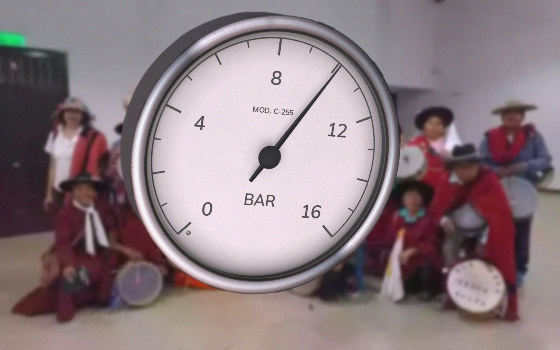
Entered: 10 bar
